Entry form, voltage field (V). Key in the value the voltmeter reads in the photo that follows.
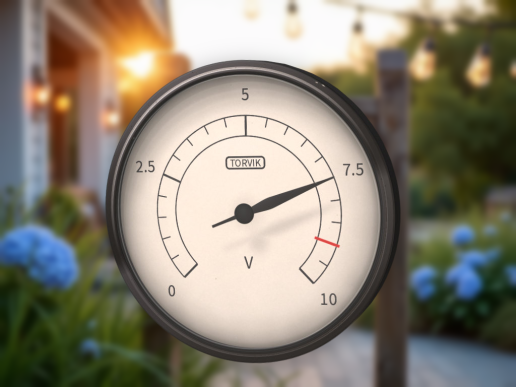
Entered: 7.5 V
